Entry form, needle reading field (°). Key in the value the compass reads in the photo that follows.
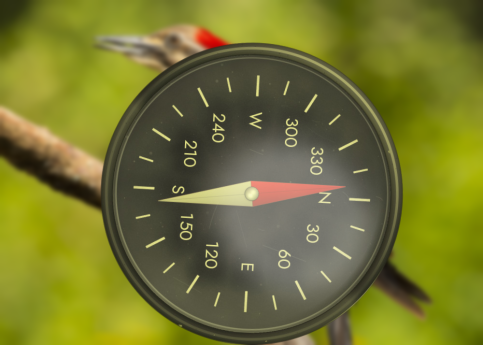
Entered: 352.5 °
